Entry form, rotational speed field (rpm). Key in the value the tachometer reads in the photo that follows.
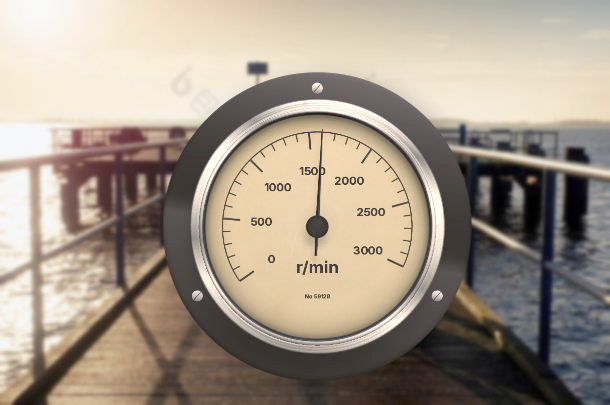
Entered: 1600 rpm
